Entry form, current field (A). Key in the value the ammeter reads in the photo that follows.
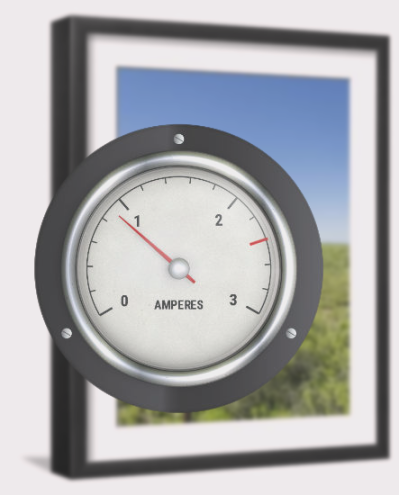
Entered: 0.9 A
